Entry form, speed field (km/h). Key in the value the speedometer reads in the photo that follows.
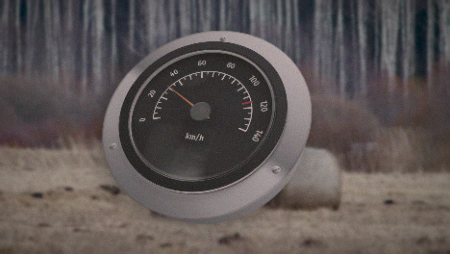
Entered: 30 km/h
